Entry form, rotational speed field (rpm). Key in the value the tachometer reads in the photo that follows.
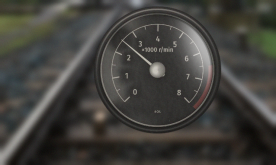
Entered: 2500 rpm
